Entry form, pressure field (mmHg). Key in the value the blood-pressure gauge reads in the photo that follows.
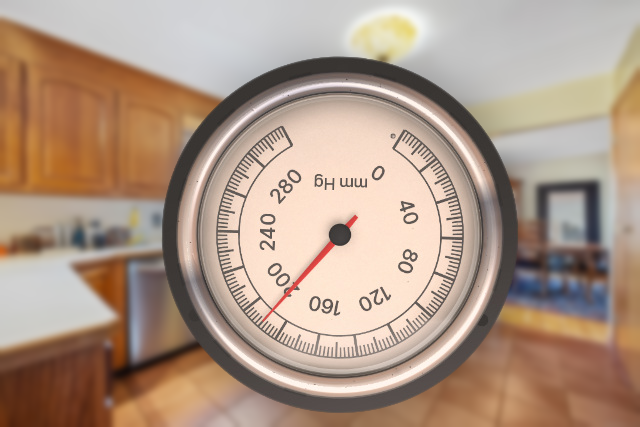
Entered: 190 mmHg
